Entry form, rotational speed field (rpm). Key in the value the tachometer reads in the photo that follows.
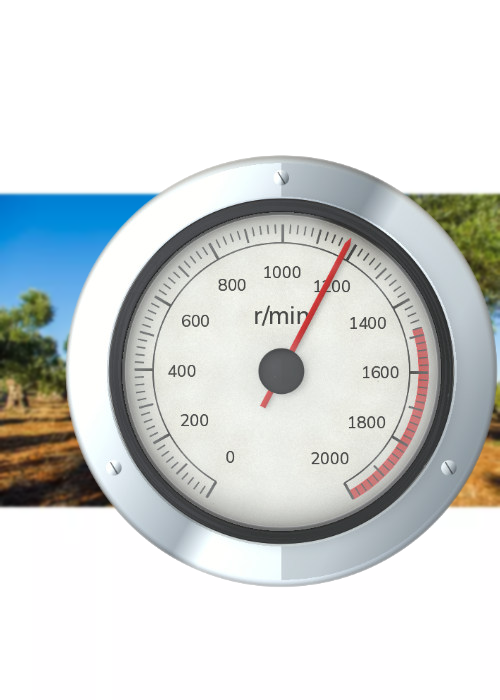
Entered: 1180 rpm
